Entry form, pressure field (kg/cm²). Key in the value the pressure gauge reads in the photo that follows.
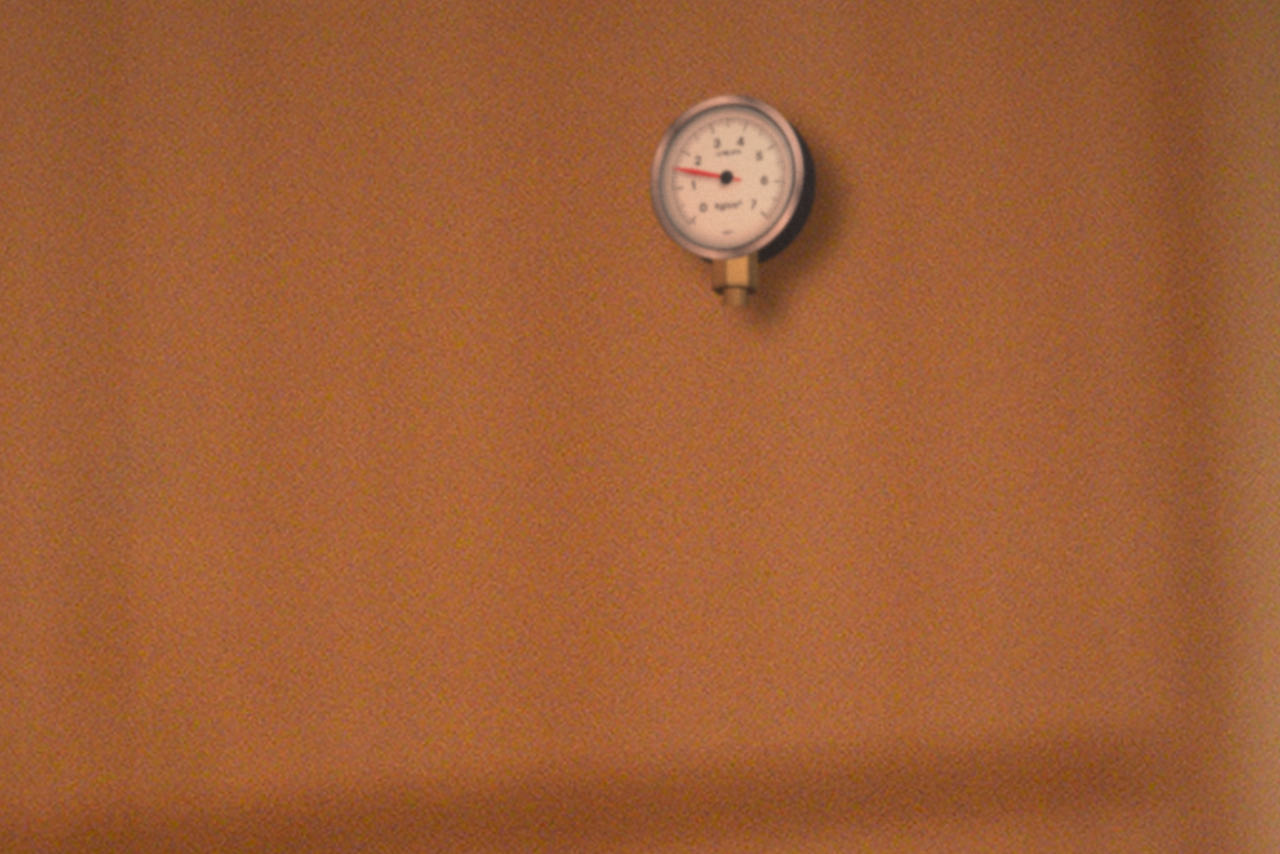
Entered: 1.5 kg/cm²
